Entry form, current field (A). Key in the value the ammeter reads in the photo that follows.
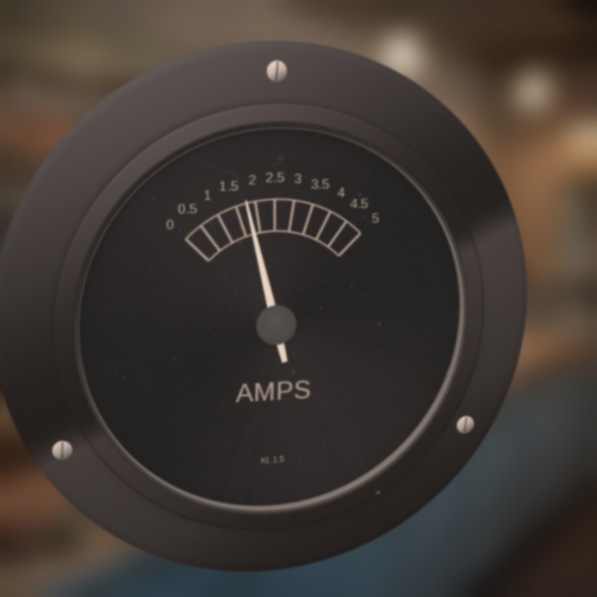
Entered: 1.75 A
